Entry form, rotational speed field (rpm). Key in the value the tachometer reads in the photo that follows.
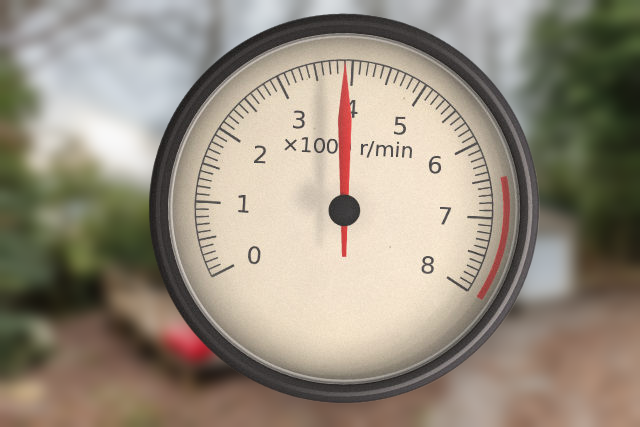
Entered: 3900 rpm
